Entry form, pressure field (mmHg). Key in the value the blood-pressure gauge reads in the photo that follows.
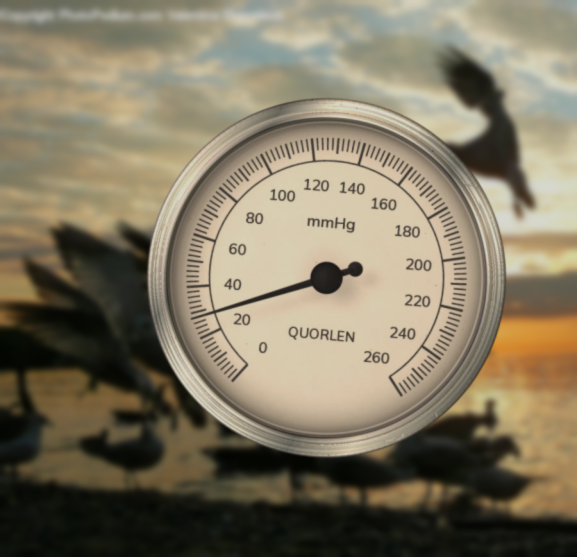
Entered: 28 mmHg
